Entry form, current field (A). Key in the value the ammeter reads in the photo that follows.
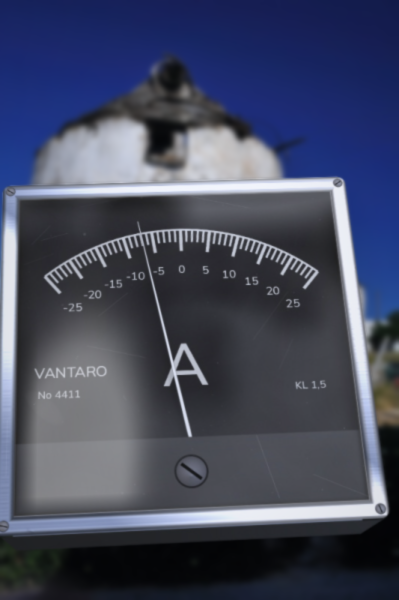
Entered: -7 A
